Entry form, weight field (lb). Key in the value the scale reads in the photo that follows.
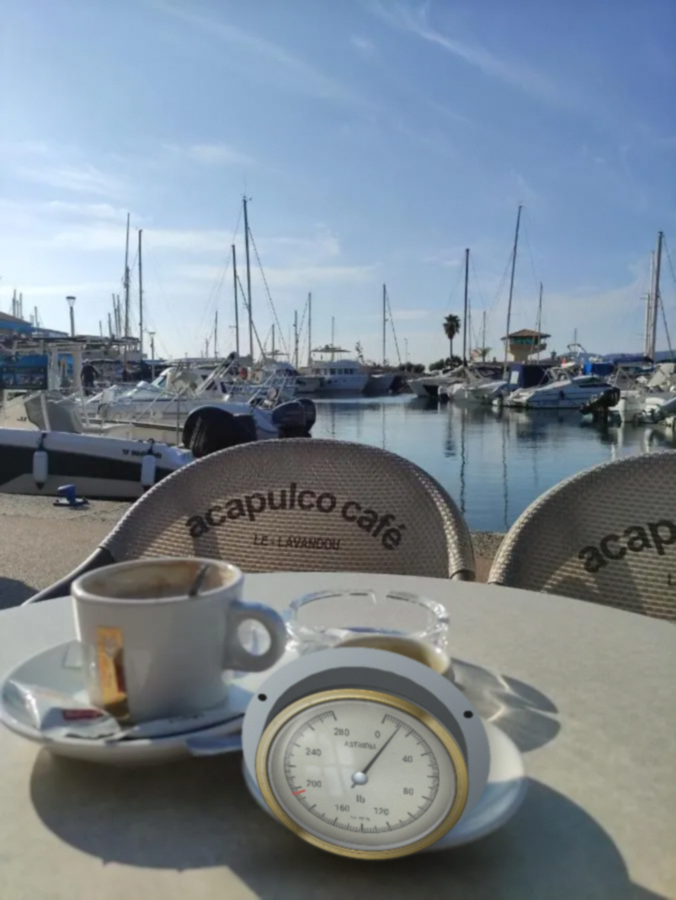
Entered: 10 lb
